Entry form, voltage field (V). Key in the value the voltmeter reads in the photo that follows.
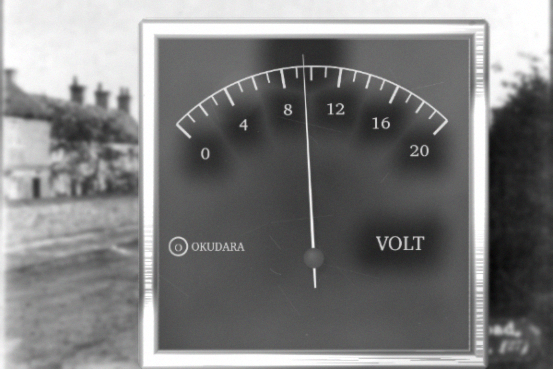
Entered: 9.5 V
